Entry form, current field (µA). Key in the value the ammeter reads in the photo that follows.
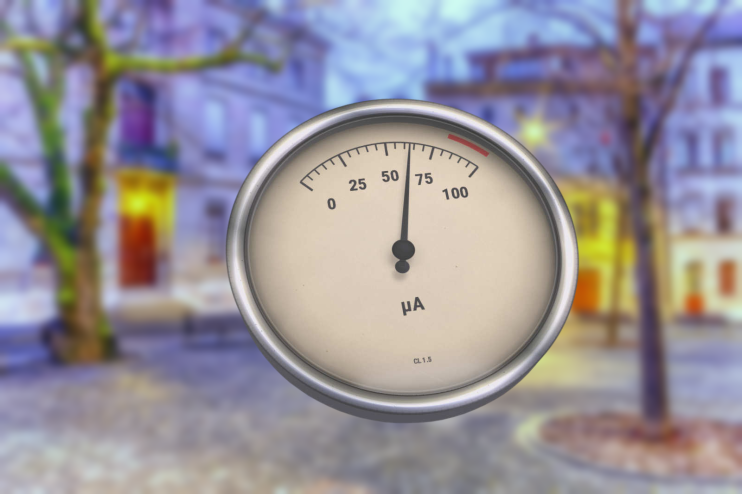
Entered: 62.5 µA
